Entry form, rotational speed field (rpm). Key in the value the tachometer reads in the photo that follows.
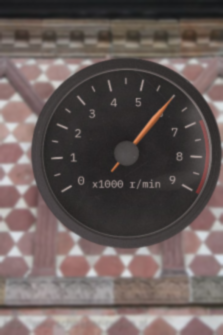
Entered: 6000 rpm
